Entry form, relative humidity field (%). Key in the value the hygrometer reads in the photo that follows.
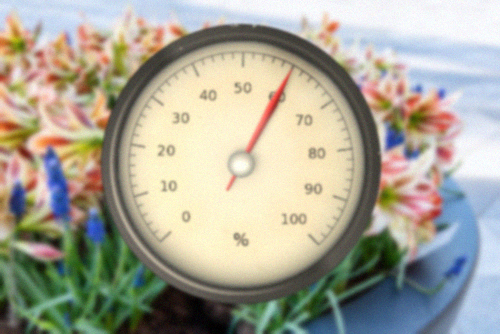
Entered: 60 %
